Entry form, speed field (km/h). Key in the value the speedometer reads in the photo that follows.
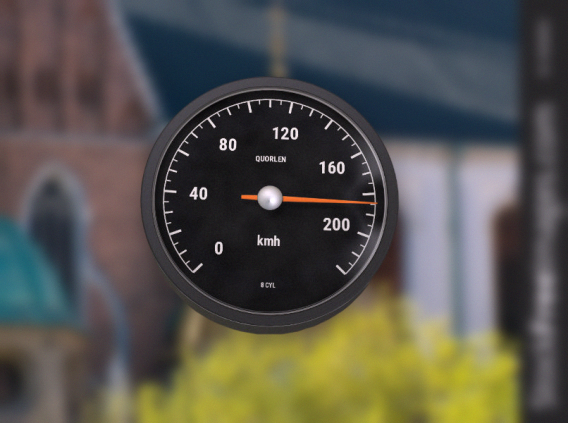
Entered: 185 km/h
